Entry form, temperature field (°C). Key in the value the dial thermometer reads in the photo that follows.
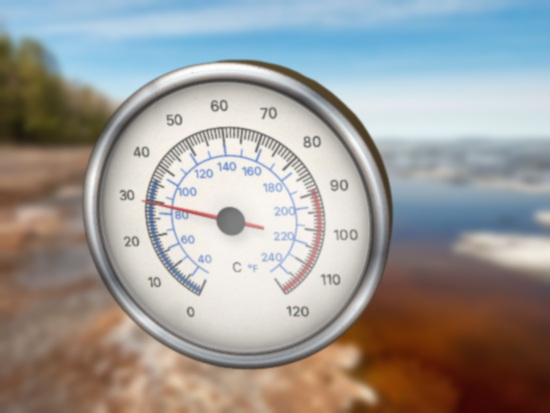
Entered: 30 °C
